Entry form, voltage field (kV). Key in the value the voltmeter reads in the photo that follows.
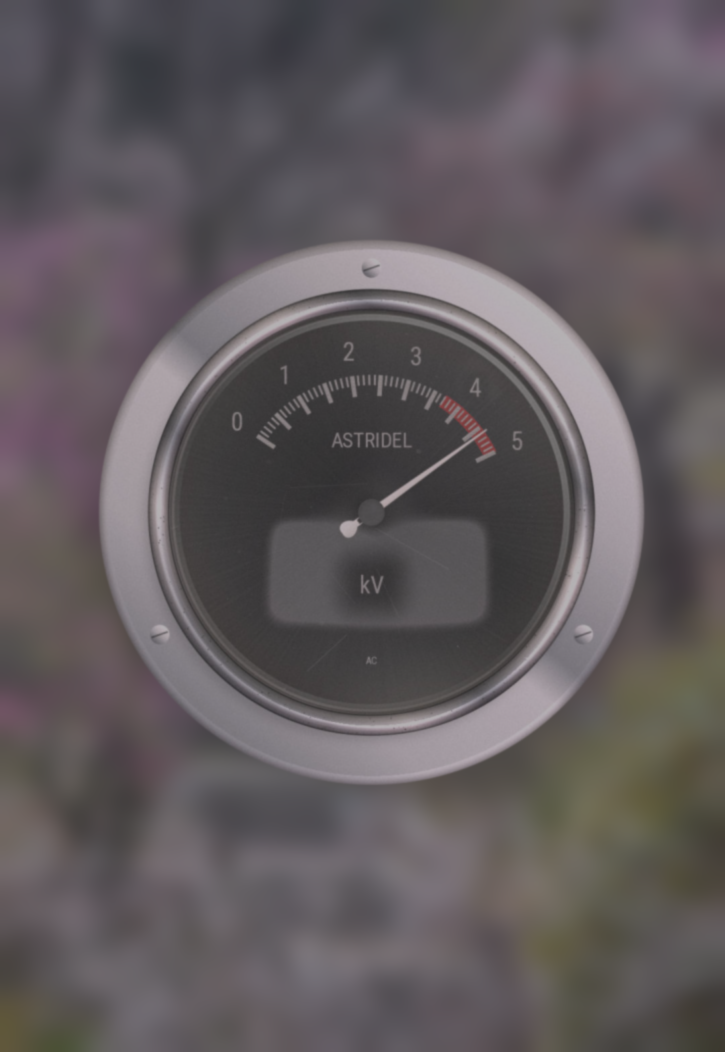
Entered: 4.6 kV
